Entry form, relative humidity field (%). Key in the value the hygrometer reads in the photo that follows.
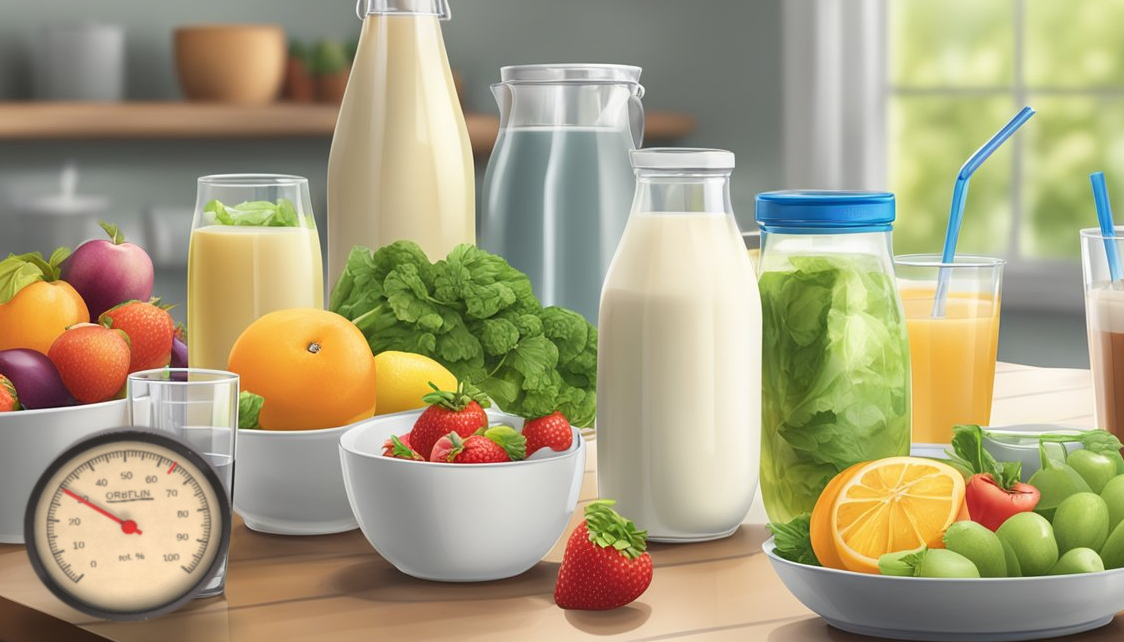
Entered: 30 %
